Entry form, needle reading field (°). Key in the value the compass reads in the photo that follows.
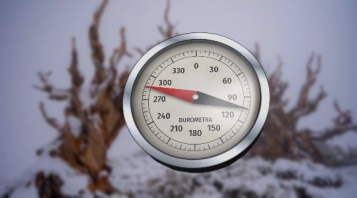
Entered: 285 °
